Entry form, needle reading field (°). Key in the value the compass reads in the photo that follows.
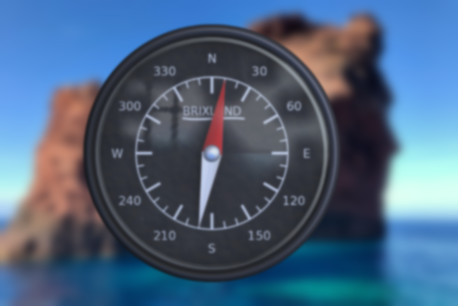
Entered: 10 °
